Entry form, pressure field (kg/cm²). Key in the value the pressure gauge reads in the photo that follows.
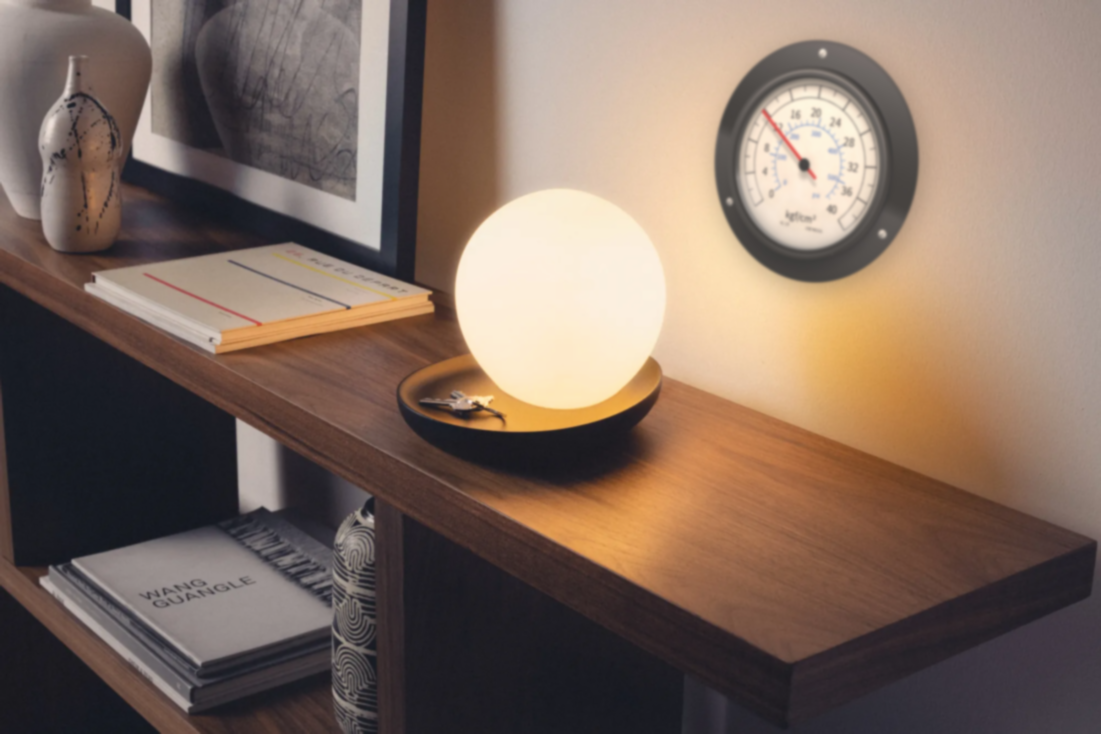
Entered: 12 kg/cm²
